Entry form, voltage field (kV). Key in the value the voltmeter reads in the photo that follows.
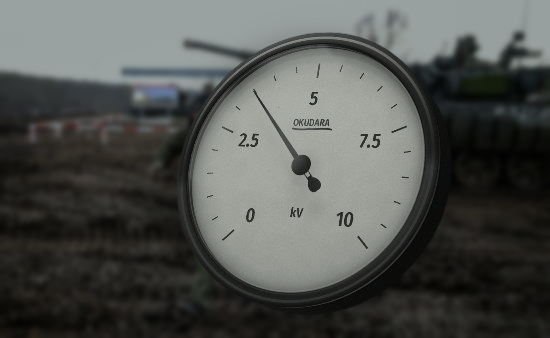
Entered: 3.5 kV
